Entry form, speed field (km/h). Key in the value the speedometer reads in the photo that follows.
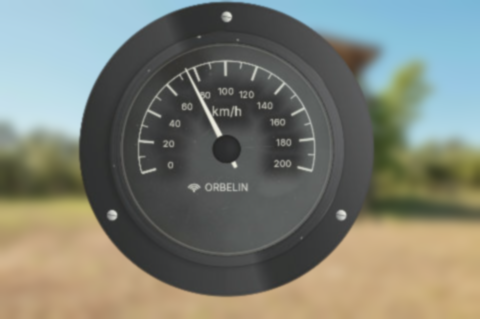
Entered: 75 km/h
